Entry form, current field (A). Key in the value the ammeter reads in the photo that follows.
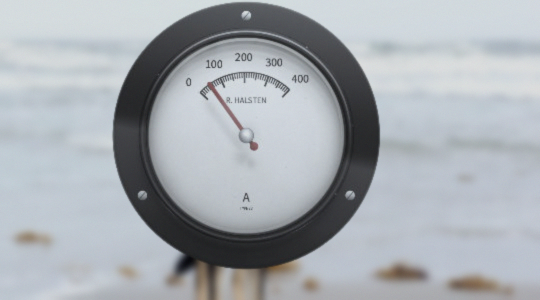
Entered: 50 A
